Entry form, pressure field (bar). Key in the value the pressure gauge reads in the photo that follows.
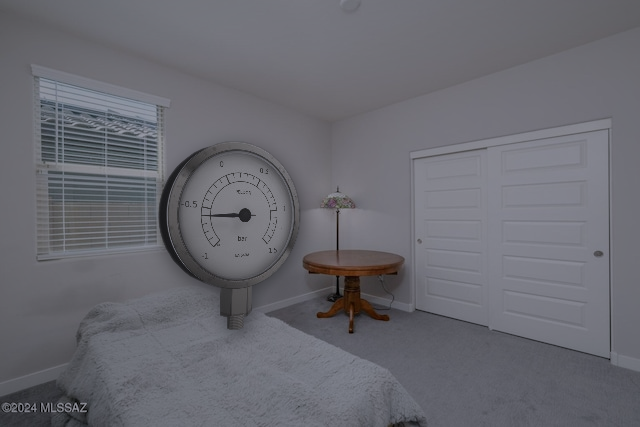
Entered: -0.6 bar
